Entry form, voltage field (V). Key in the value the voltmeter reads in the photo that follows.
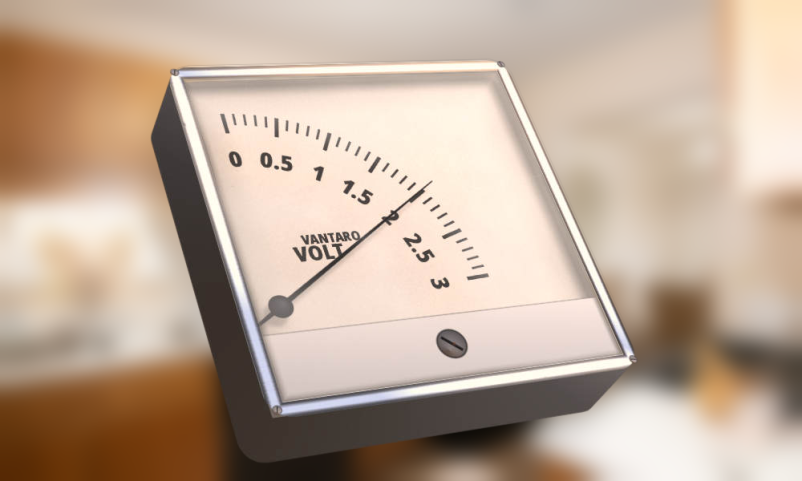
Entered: 2 V
